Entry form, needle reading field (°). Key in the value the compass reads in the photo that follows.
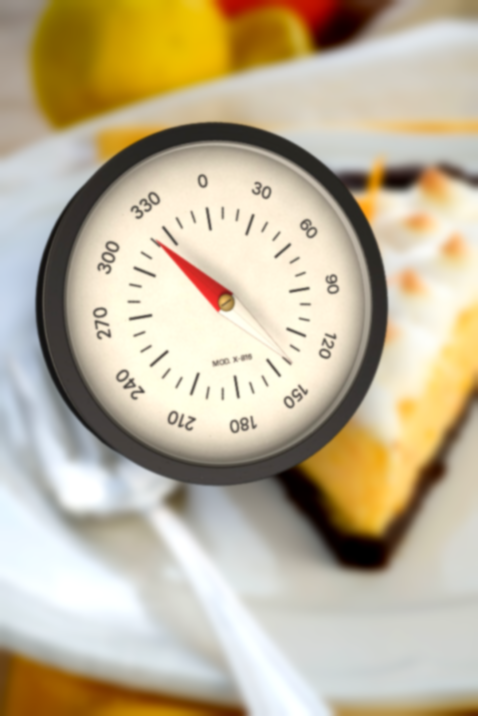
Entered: 320 °
